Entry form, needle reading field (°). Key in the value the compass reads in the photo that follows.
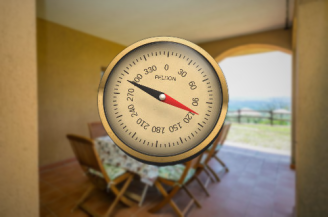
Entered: 110 °
